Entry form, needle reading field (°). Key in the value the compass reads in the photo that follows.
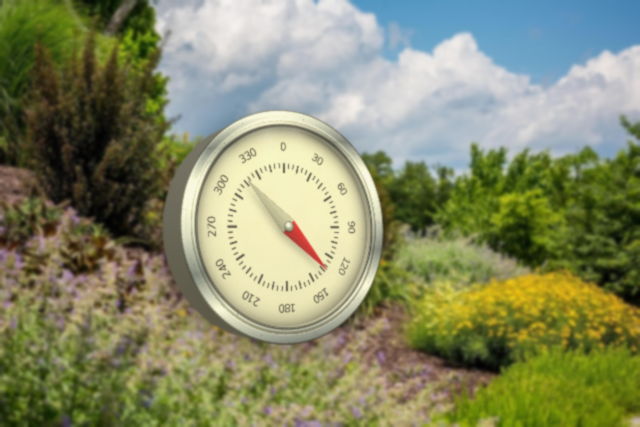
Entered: 135 °
